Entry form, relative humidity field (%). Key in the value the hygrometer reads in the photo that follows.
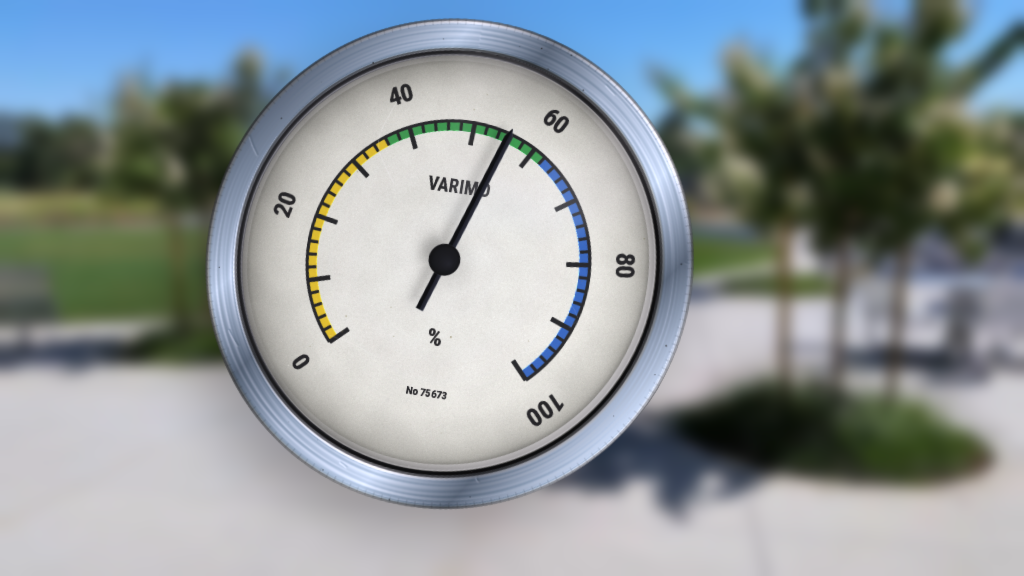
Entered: 56 %
